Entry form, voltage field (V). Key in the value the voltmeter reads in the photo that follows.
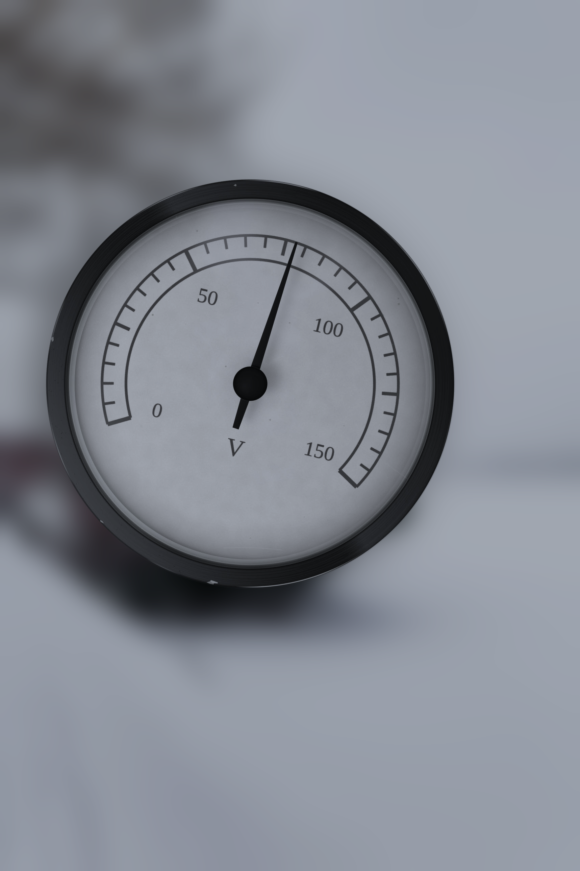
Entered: 77.5 V
